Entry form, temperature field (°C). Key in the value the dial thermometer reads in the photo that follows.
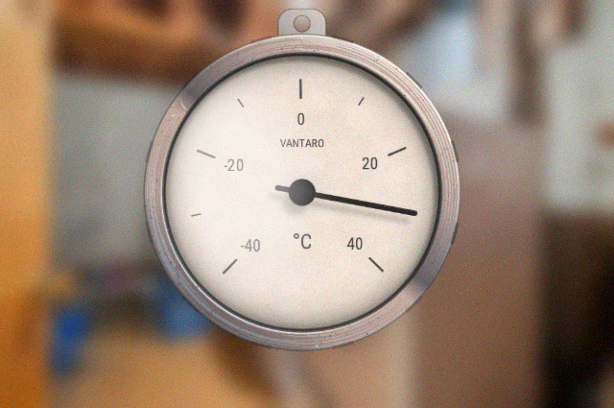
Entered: 30 °C
